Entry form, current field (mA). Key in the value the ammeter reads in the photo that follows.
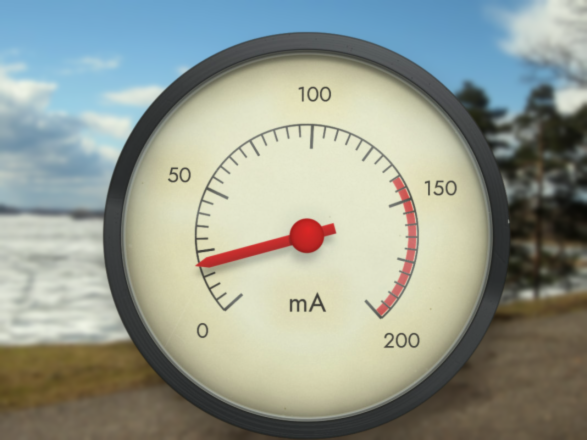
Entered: 20 mA
